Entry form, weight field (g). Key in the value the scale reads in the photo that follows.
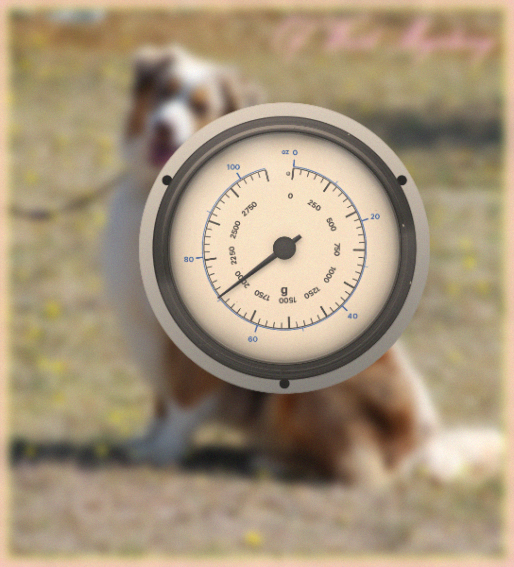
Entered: 2000 g
